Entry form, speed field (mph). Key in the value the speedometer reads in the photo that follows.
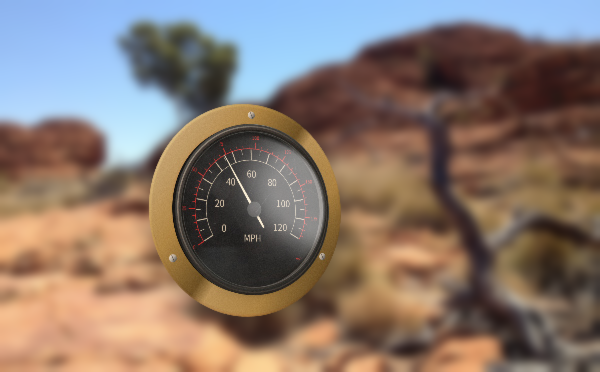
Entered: 45 mph
